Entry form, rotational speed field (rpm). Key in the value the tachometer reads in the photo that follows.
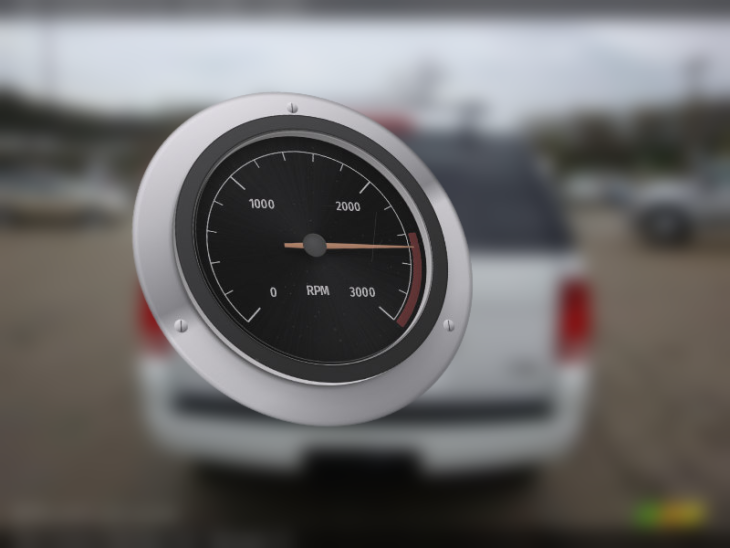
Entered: 2500 rpm
